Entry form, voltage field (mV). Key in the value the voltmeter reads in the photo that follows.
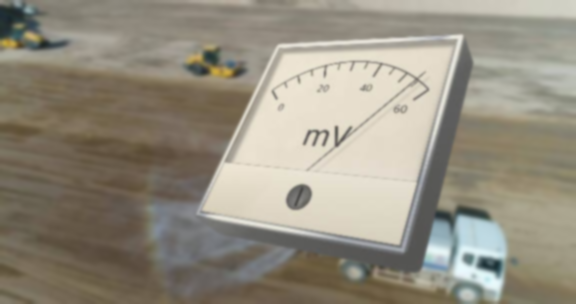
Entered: 55 mV
